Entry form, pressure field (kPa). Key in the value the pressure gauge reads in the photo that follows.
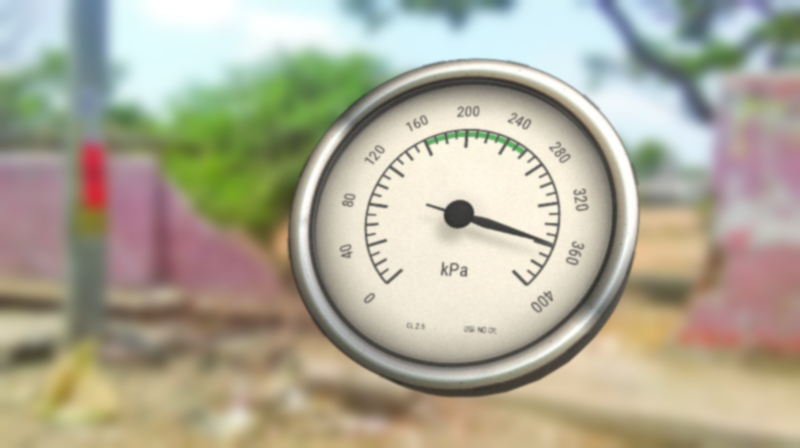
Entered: 360 kPa
